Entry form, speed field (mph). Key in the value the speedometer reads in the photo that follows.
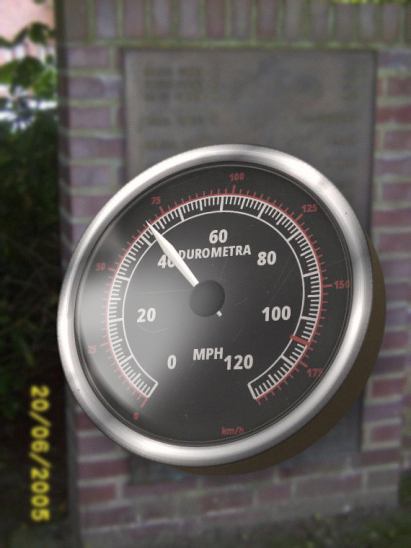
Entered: 43 mph
